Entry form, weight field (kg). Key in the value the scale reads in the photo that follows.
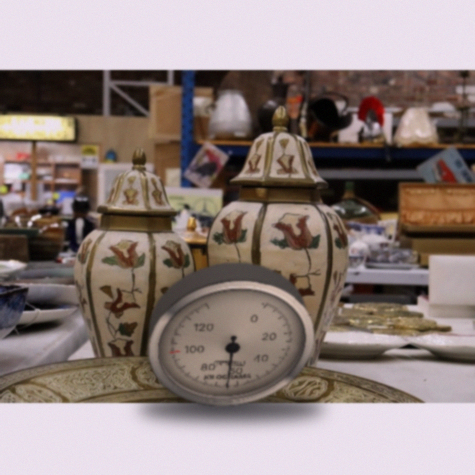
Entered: 65 kg
